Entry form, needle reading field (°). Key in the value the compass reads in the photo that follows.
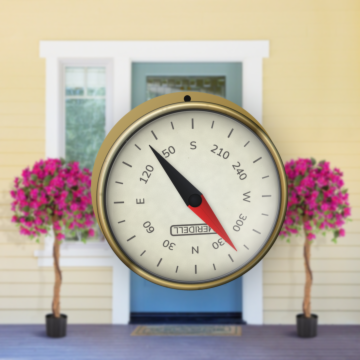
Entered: 322.5 °
